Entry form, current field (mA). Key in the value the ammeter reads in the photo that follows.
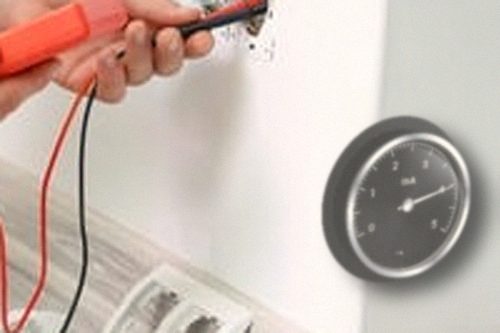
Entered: 4 mA
